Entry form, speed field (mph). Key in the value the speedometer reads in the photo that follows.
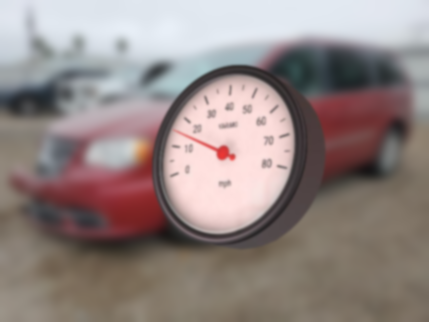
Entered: 15 mph
